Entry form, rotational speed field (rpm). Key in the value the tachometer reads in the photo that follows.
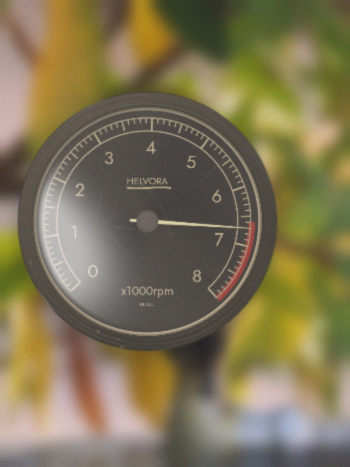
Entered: 6700 rpm
